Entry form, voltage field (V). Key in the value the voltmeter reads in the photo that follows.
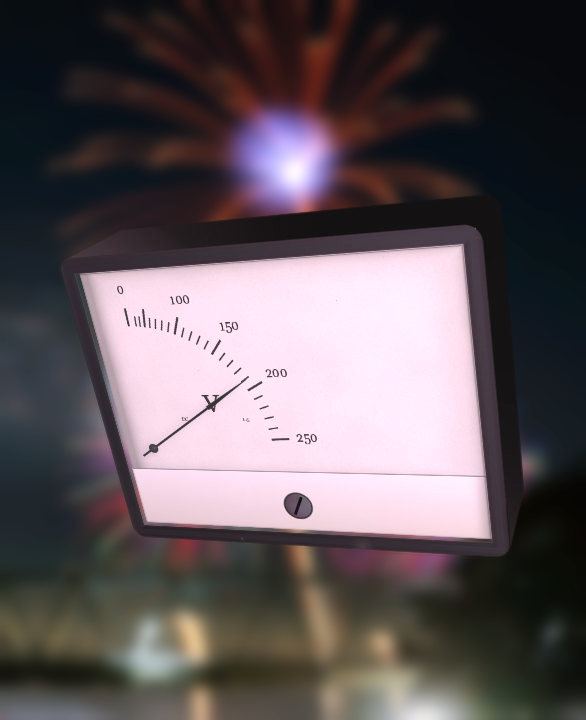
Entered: 190 V
